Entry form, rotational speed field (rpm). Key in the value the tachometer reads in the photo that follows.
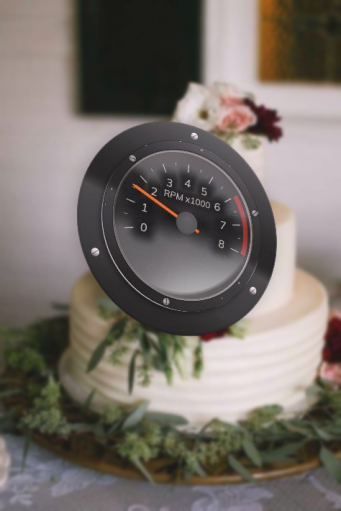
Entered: 1500 rpm
